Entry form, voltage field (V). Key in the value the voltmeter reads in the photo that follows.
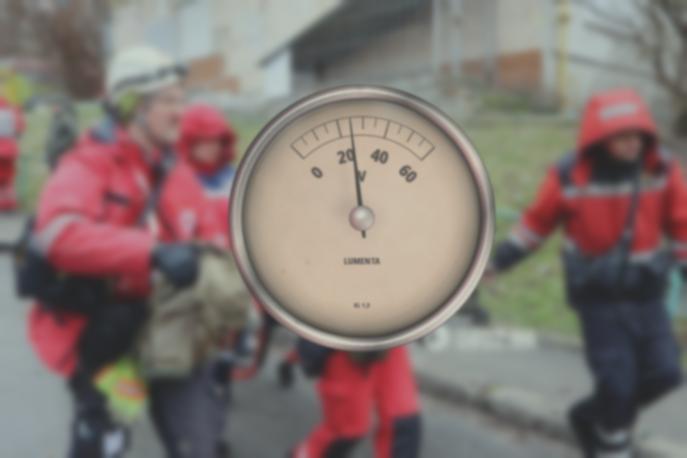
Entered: 25 V
